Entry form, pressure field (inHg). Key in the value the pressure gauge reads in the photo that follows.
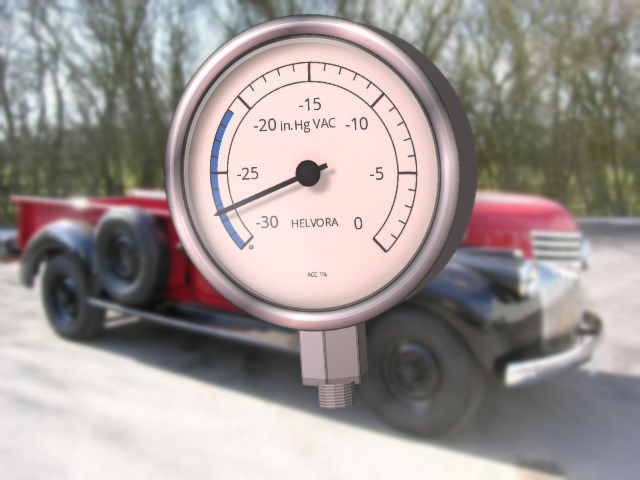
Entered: -27.5 inHg
